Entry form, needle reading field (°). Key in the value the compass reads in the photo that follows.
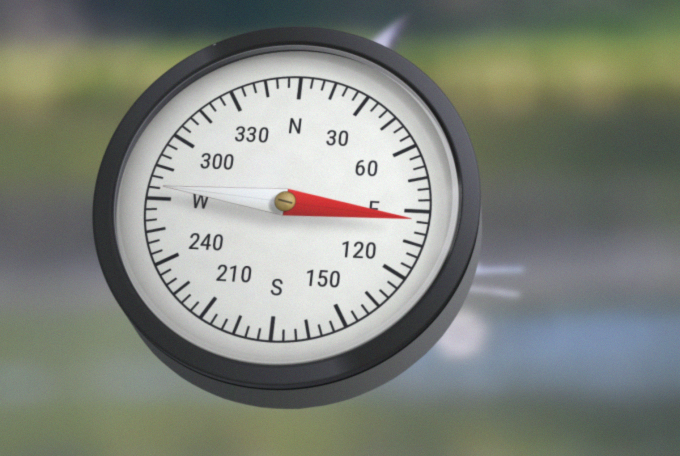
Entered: 95 °
